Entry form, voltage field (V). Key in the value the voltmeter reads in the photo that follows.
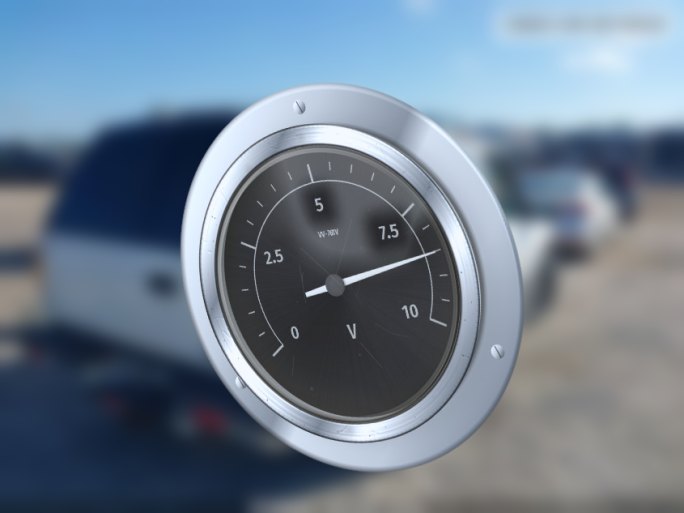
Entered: 8.5 V
